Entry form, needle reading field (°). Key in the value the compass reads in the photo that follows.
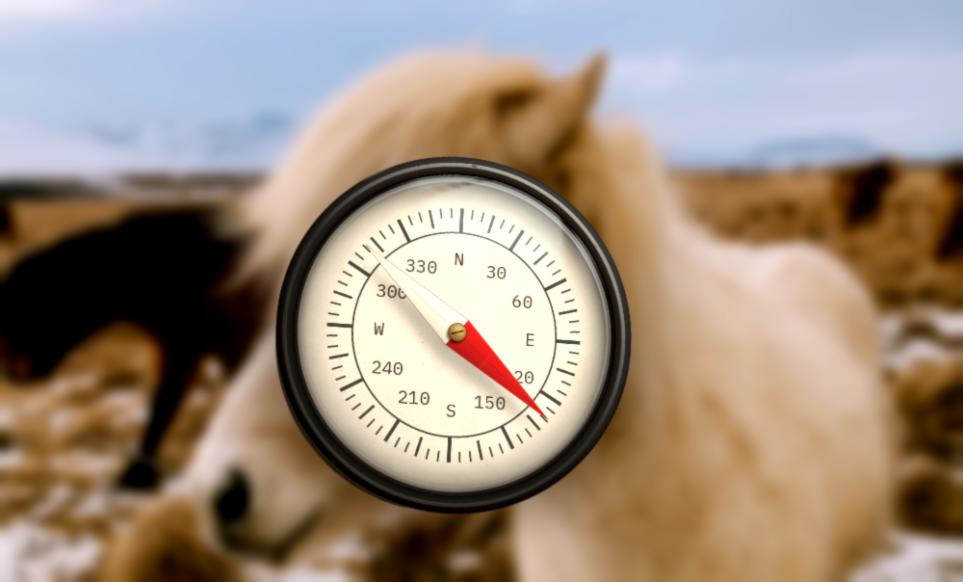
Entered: 130 °
